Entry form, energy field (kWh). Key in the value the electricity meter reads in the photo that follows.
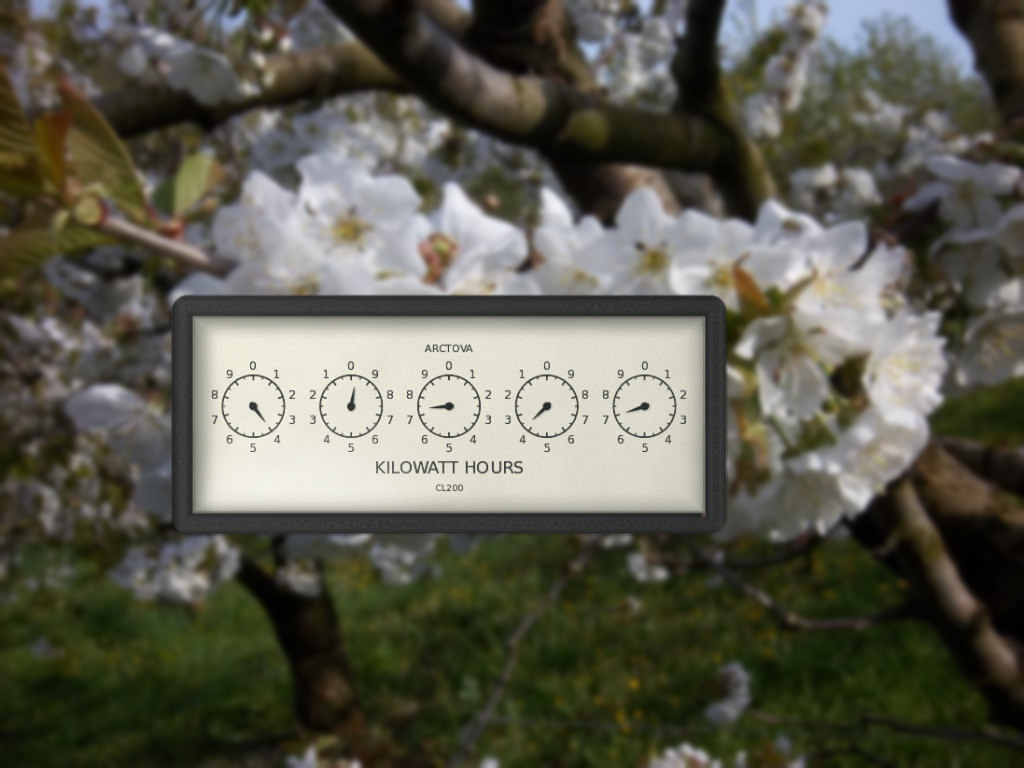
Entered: 39737 kWh
